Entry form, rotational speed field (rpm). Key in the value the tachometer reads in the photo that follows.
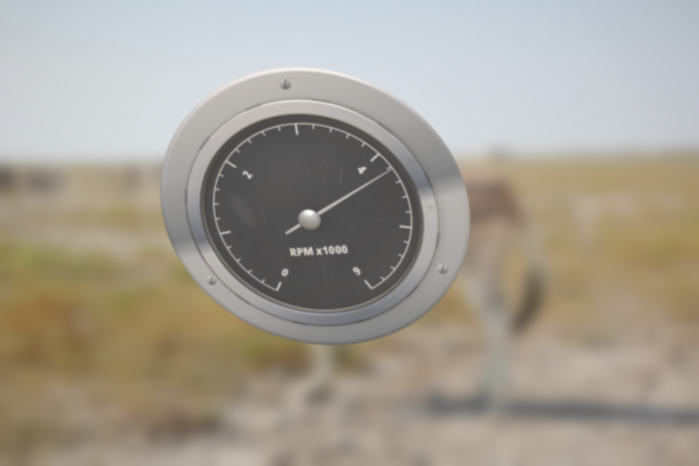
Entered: 4200 rpm
